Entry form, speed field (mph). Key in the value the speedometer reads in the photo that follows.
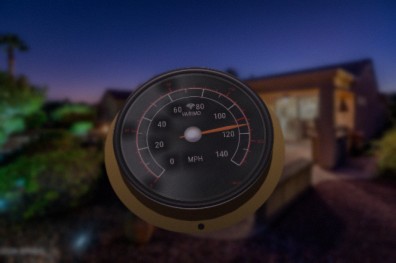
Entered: 115 mph
